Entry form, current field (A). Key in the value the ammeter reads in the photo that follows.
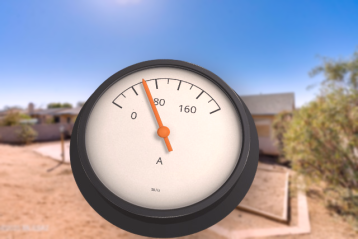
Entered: 60 A
